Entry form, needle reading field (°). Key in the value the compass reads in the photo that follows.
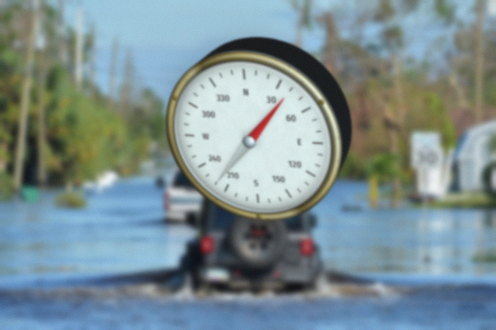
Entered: 40 °
